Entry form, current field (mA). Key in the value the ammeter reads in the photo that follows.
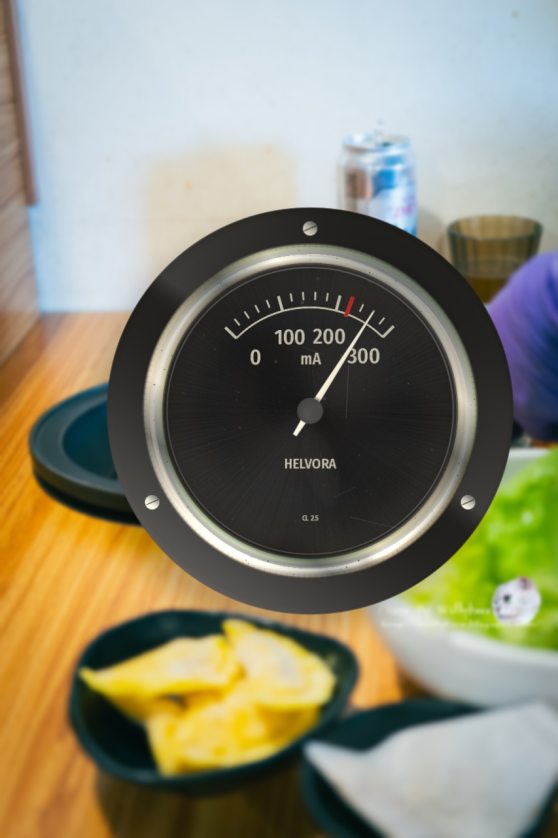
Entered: 260 mA
